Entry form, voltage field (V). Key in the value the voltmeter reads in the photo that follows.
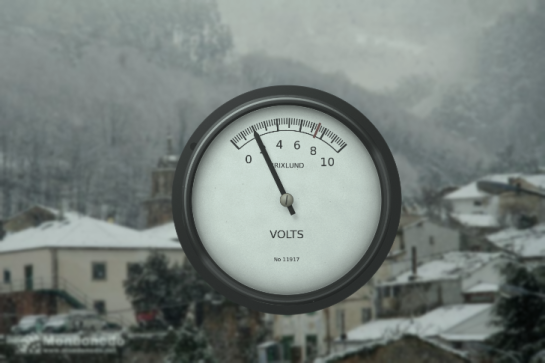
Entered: 2 V
